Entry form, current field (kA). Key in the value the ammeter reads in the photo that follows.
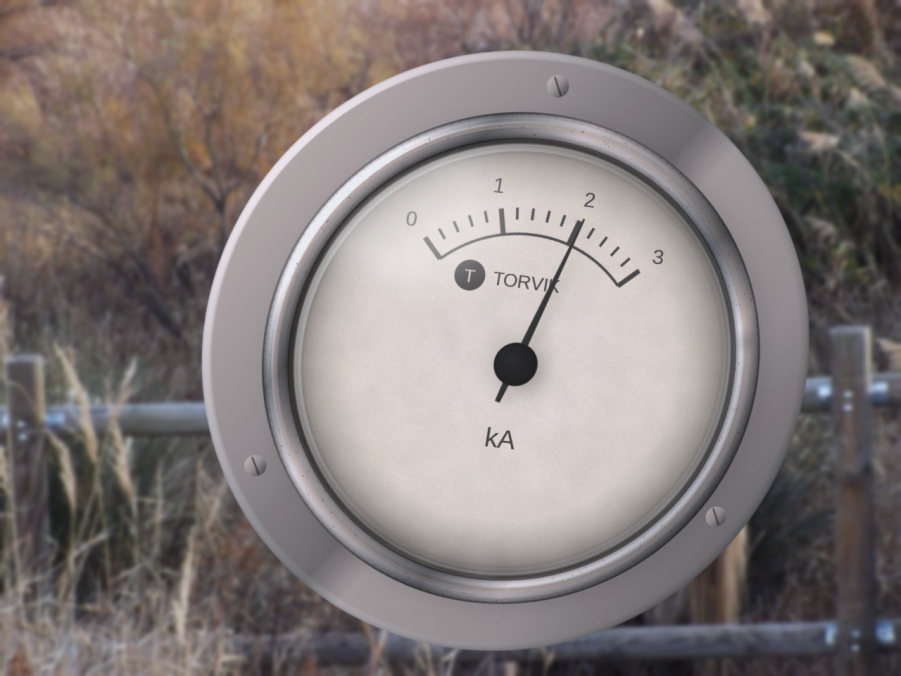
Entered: 2 kA
